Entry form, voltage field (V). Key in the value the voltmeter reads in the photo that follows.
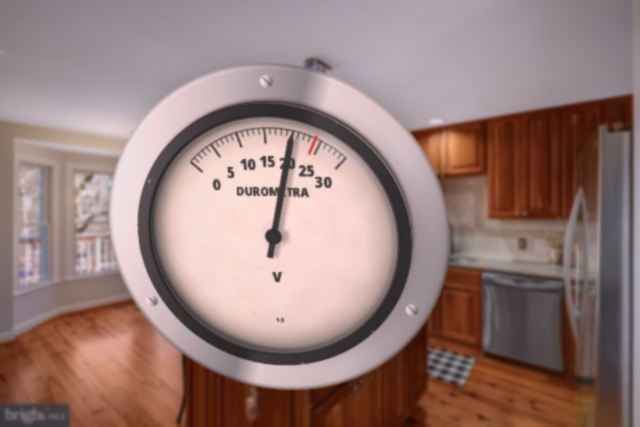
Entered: 20 V
